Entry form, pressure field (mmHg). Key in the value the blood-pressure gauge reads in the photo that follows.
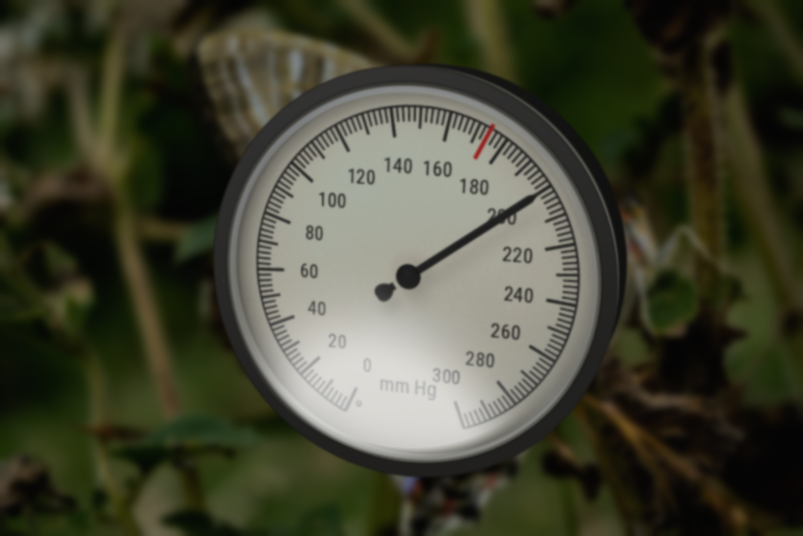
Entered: 200 mmHg
